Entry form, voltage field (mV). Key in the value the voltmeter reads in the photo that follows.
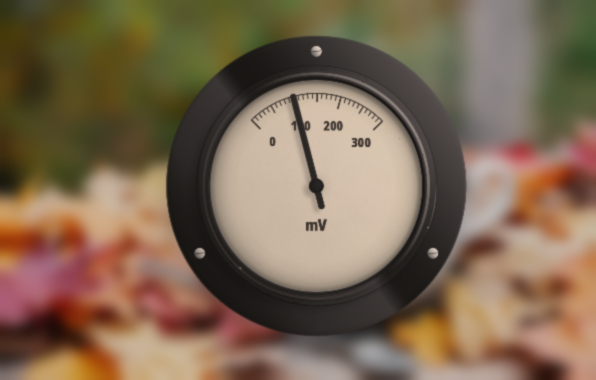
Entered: 100 mV
